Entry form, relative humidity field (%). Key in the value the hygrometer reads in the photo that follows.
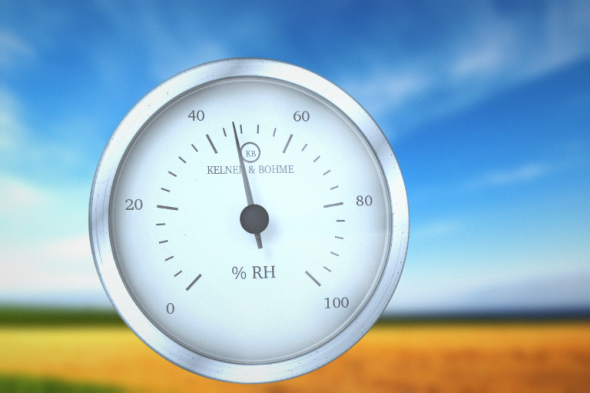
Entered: 46 %
